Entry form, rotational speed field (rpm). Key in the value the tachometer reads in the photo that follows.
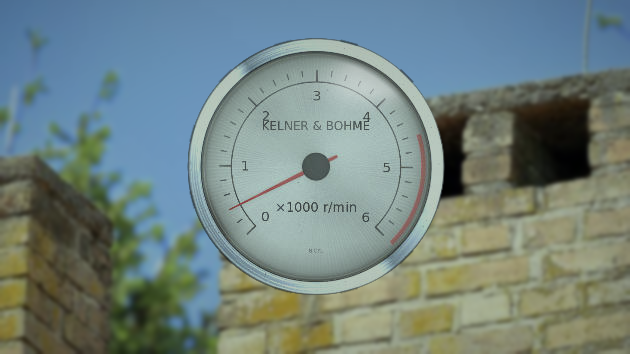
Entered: 400 rpm
